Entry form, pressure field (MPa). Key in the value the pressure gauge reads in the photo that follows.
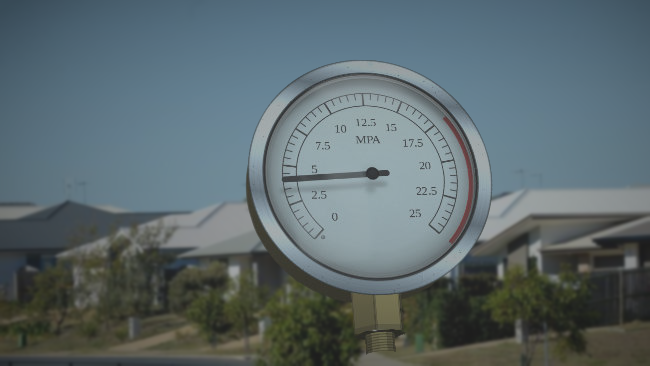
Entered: 4 MPa
